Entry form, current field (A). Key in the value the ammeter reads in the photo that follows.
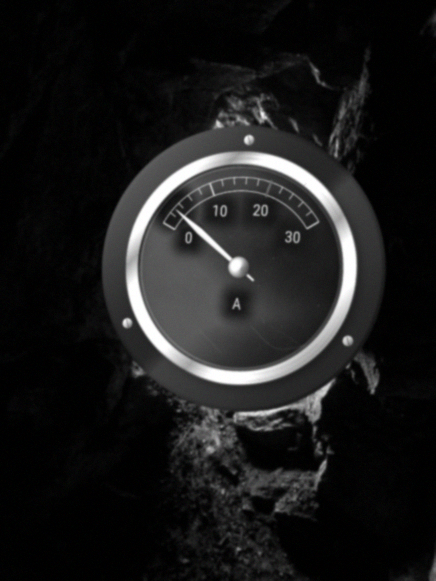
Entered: 3 A
